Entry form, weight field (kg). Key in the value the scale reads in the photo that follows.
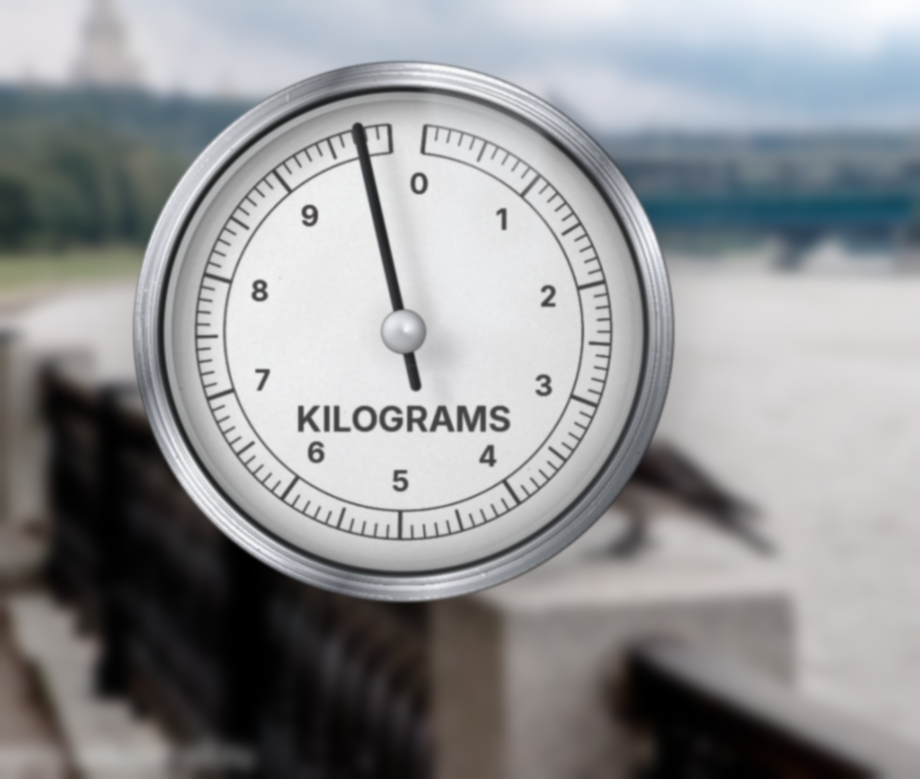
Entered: 9.75 kg
